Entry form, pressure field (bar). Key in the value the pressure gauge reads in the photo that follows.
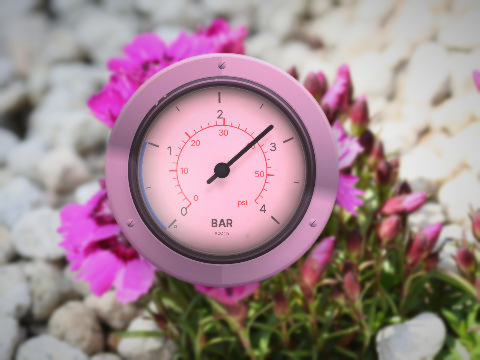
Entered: 2.75 bar
